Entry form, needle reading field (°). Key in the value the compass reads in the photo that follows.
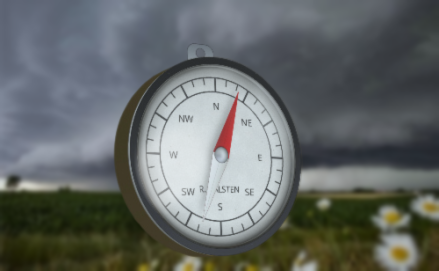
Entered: 20 °
